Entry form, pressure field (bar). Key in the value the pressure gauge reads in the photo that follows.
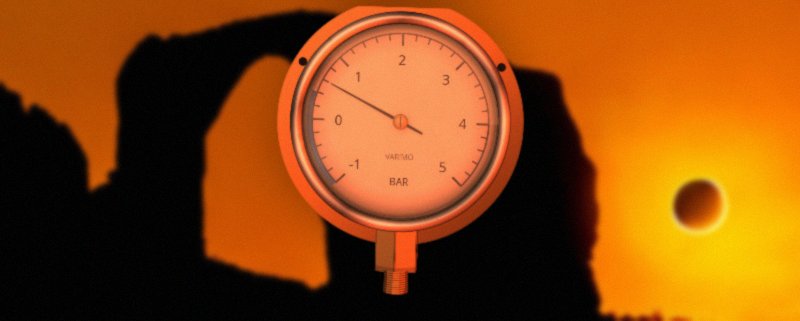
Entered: 0.6 bar
